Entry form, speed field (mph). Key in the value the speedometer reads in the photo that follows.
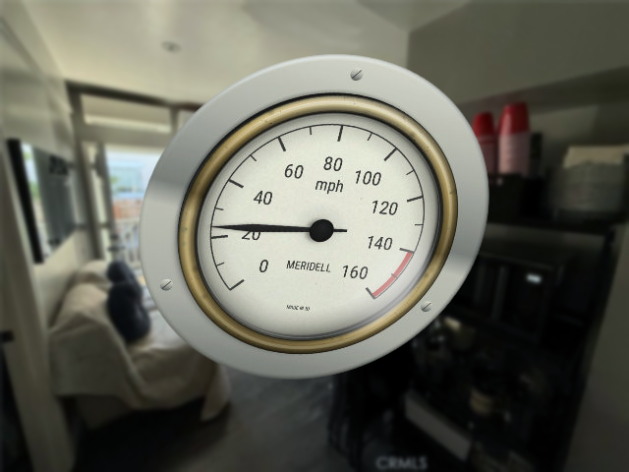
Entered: 25 mph
